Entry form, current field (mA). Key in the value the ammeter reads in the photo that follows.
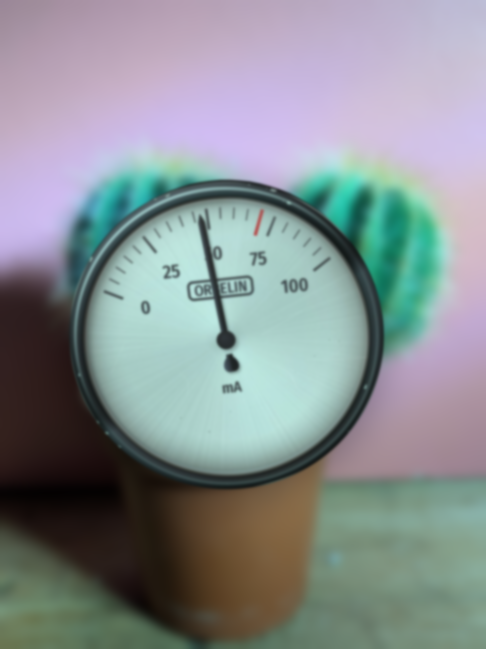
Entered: 47.5 mA
